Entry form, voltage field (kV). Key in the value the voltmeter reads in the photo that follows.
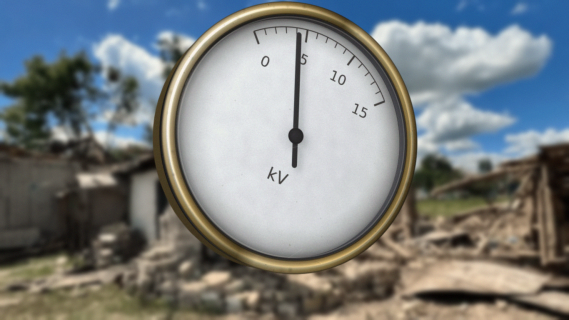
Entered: 4 kV
